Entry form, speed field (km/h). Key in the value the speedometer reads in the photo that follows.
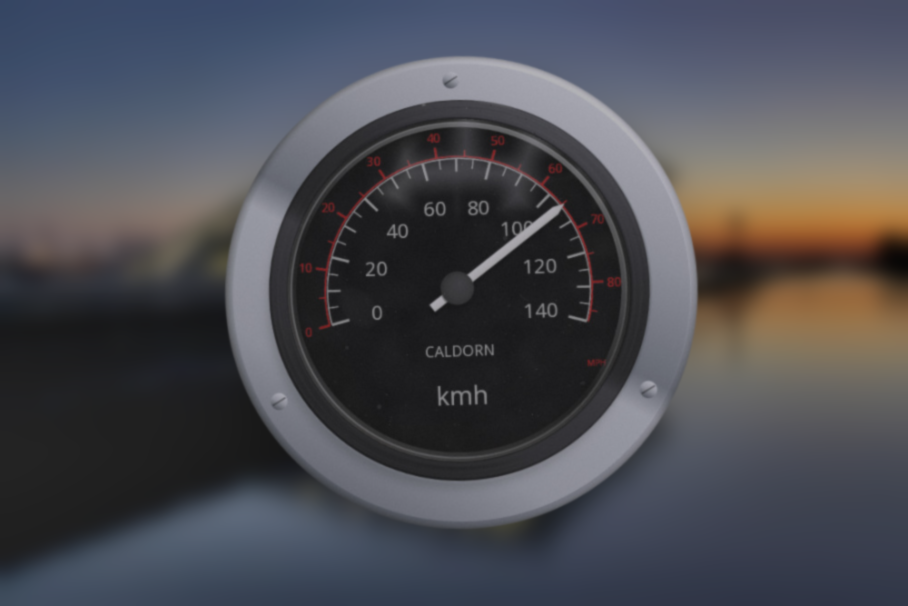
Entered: 105 km/h
